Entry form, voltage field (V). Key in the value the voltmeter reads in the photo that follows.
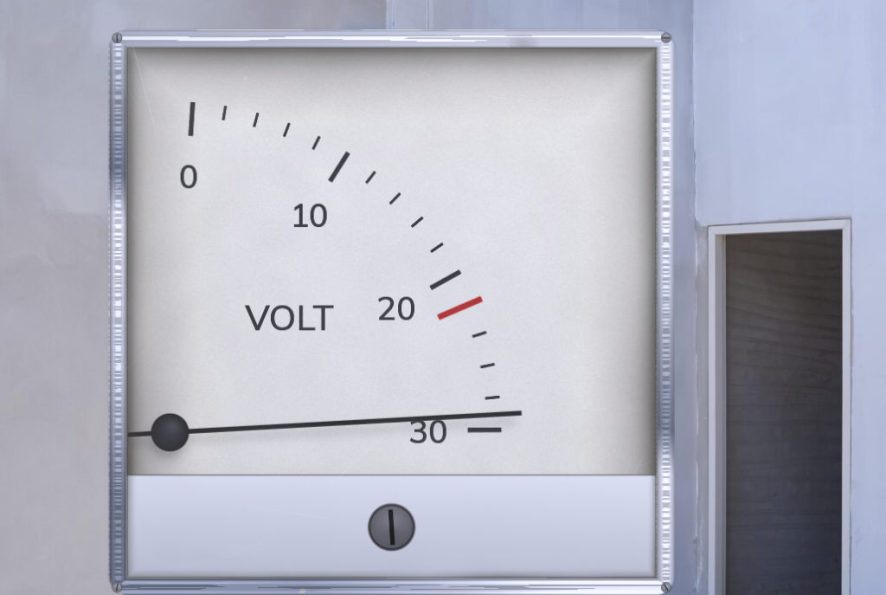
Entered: 29 V
